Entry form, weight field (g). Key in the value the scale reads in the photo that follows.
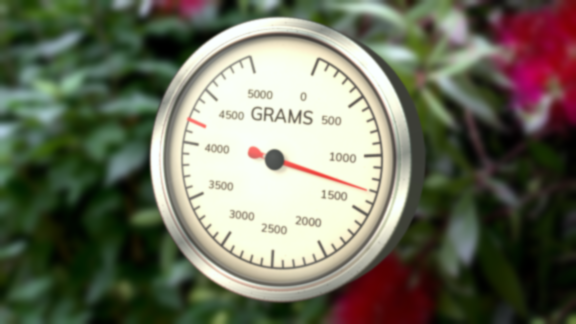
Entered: 1300 g
